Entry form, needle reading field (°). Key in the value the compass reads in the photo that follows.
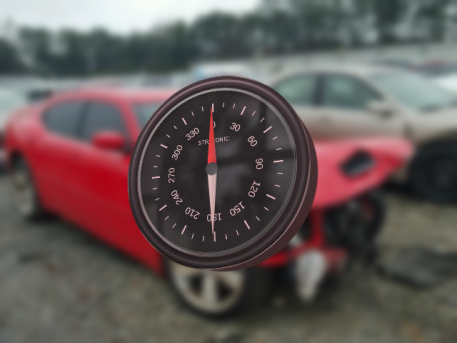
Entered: 0 °
